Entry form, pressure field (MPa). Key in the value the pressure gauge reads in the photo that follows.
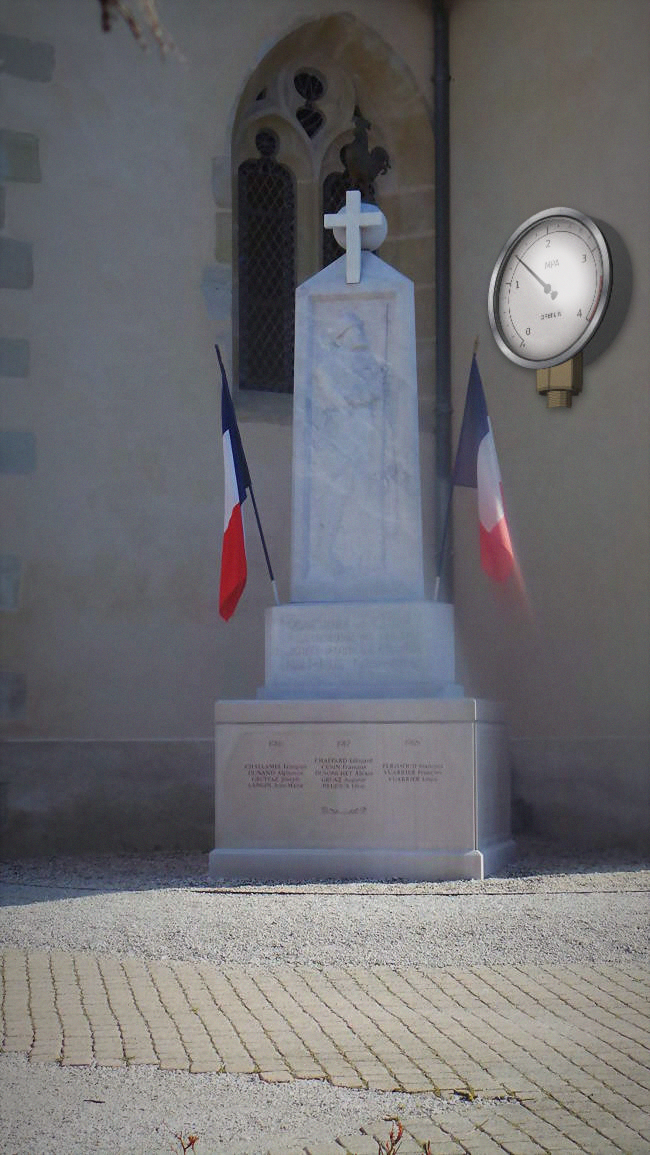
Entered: 1.4 MPa
